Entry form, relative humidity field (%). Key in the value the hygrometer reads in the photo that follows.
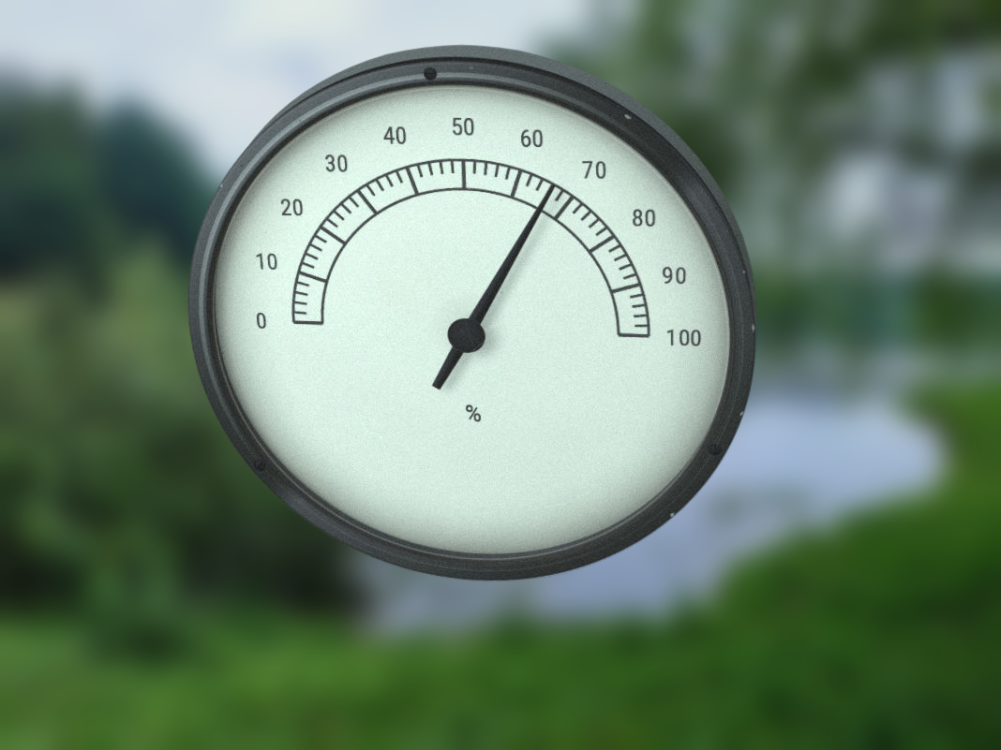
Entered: 66 %
